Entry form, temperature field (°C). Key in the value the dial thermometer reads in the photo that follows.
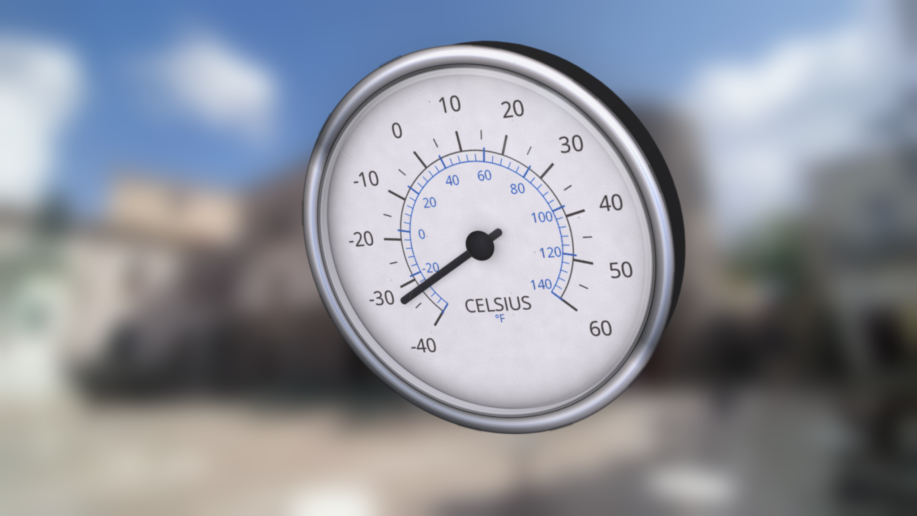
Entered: -32.5 °C
